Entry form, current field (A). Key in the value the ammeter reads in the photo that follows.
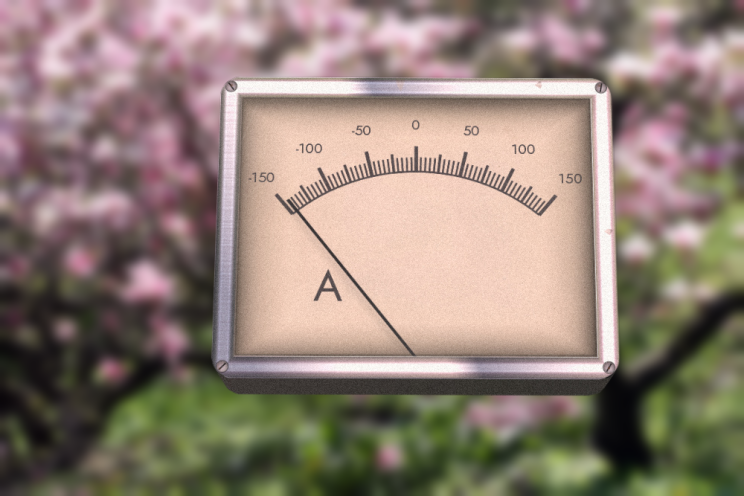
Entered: -145 A
